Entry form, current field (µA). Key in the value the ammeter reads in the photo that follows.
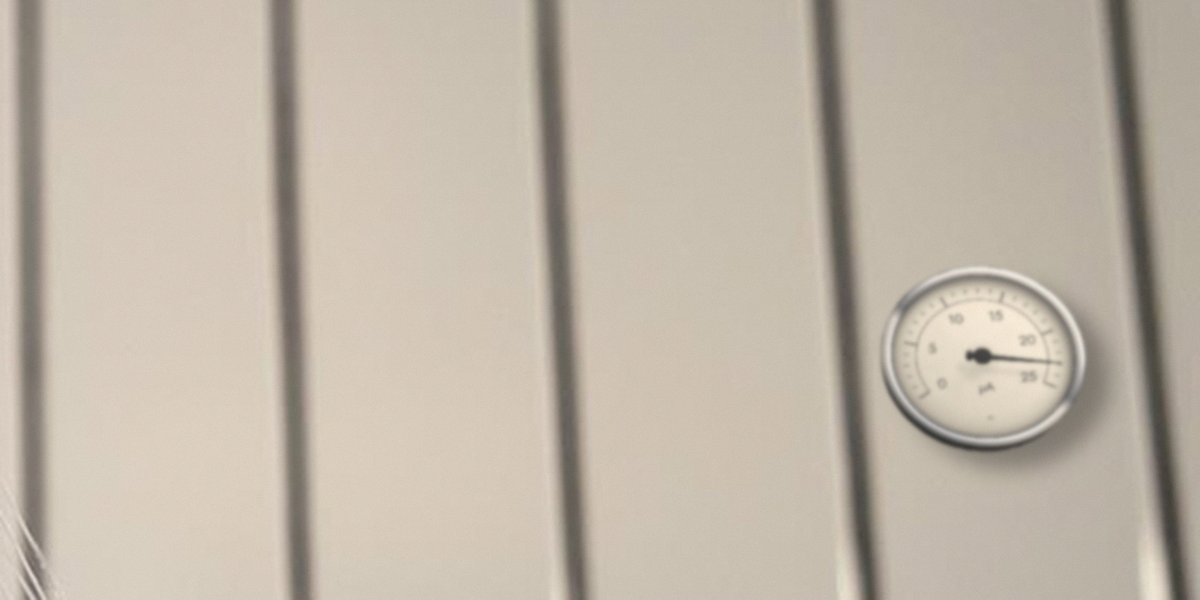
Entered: 23 µA
